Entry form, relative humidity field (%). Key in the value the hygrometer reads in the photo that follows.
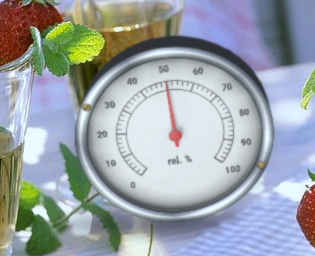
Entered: 50 %
